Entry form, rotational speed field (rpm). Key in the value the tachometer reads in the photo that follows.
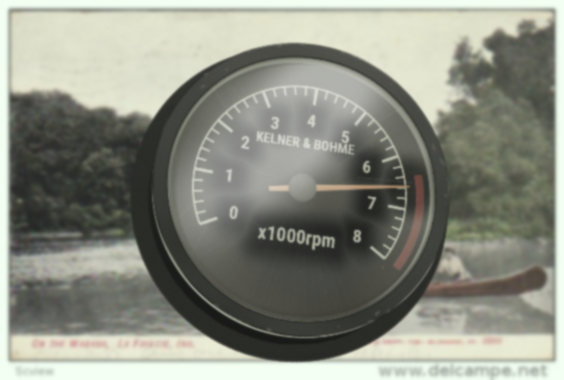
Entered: 6600 rpm
